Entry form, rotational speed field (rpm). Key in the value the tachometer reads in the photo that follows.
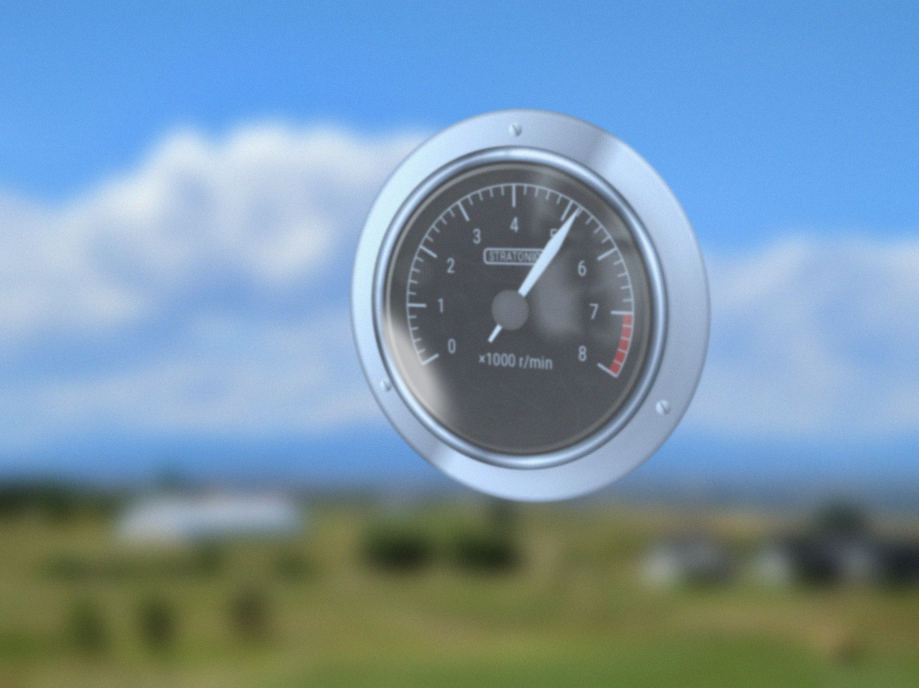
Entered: 5200 rpm
